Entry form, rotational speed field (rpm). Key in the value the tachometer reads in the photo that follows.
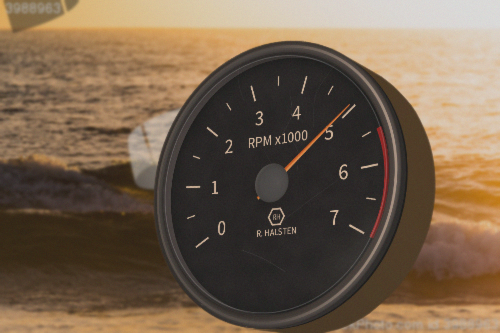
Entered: 5000 rpm
